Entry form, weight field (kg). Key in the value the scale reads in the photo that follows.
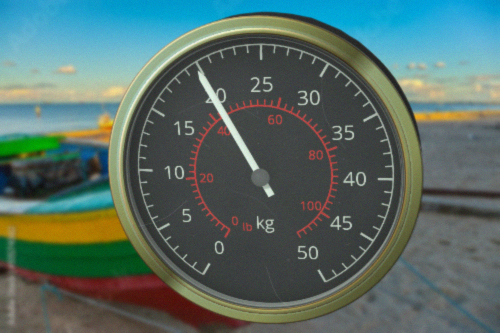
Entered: 20 kg
